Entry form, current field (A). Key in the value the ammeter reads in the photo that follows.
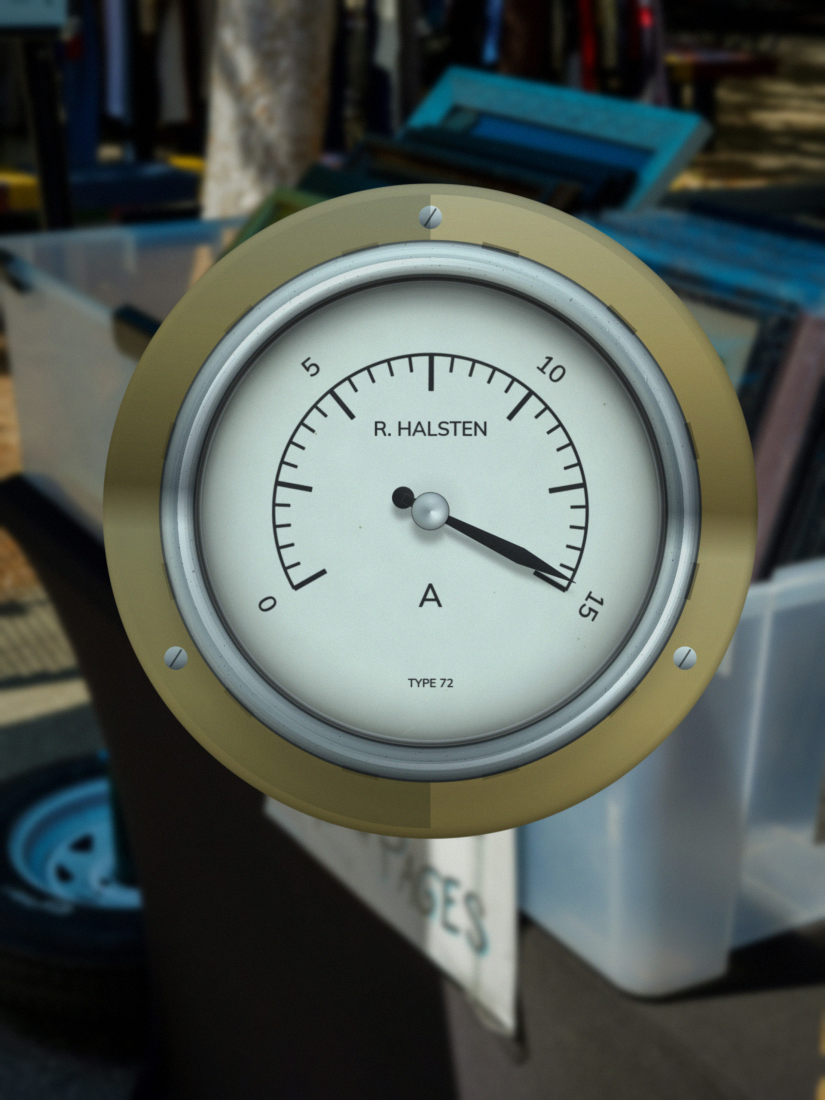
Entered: 14.75 A
